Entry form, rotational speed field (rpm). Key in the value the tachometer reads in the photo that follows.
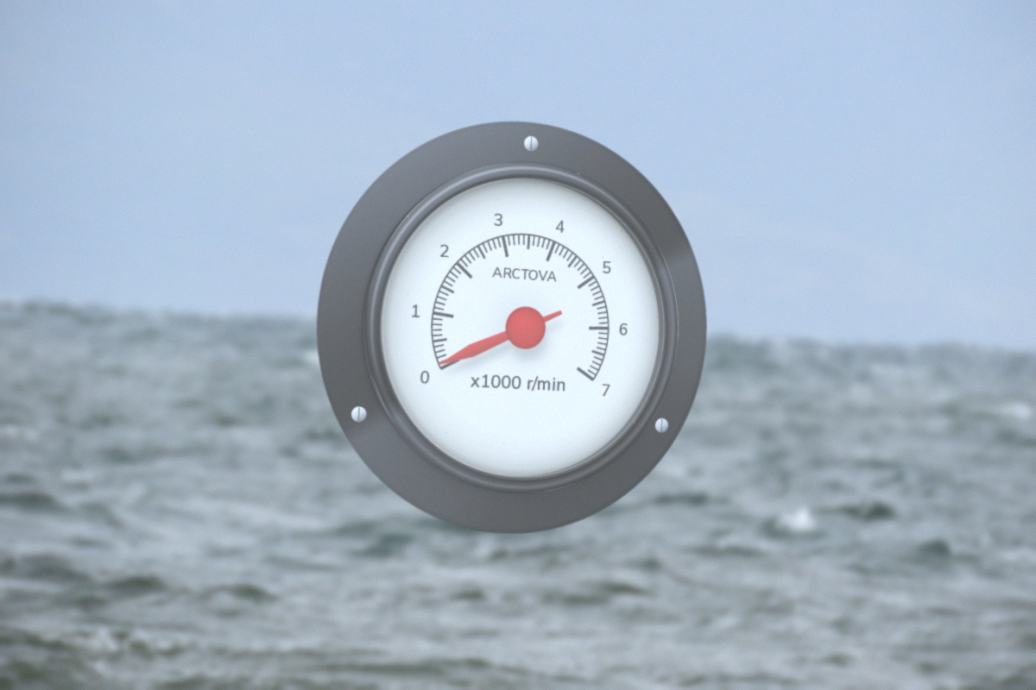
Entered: 100 rpm
